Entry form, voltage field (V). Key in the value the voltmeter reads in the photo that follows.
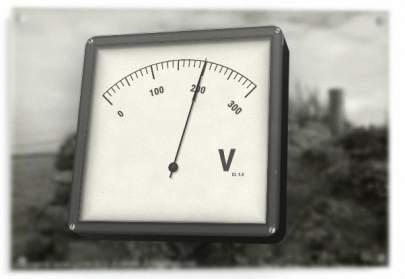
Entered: 200 V
